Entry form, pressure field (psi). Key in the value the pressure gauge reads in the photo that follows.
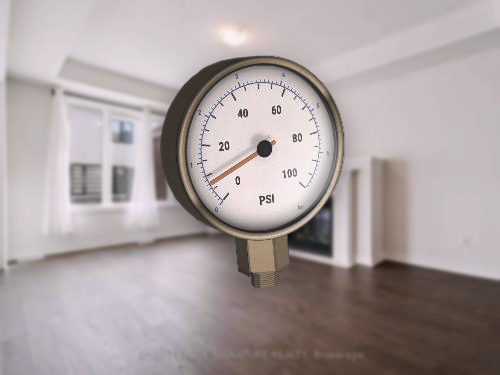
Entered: 7.5 psi
